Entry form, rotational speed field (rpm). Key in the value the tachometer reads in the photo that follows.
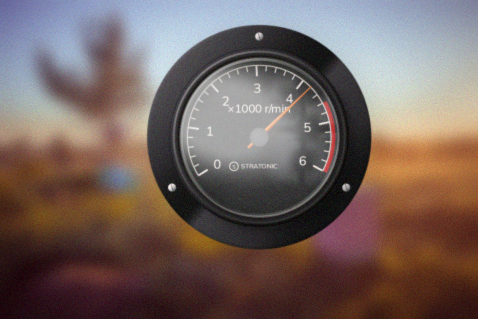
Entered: 4200 rpm
